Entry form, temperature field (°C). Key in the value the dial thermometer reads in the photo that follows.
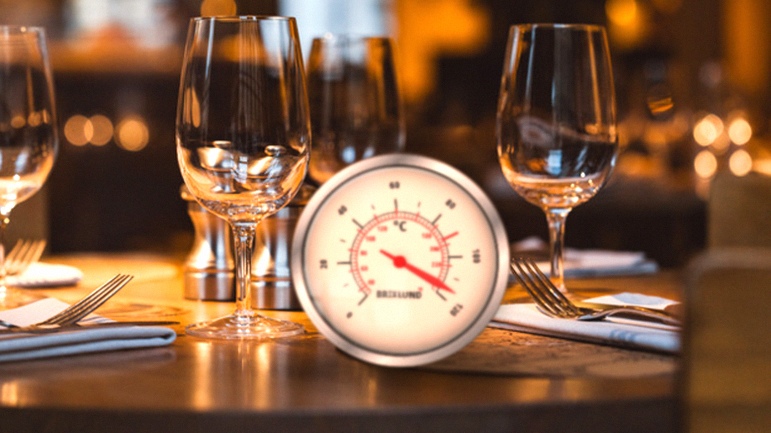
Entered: 115 °C
